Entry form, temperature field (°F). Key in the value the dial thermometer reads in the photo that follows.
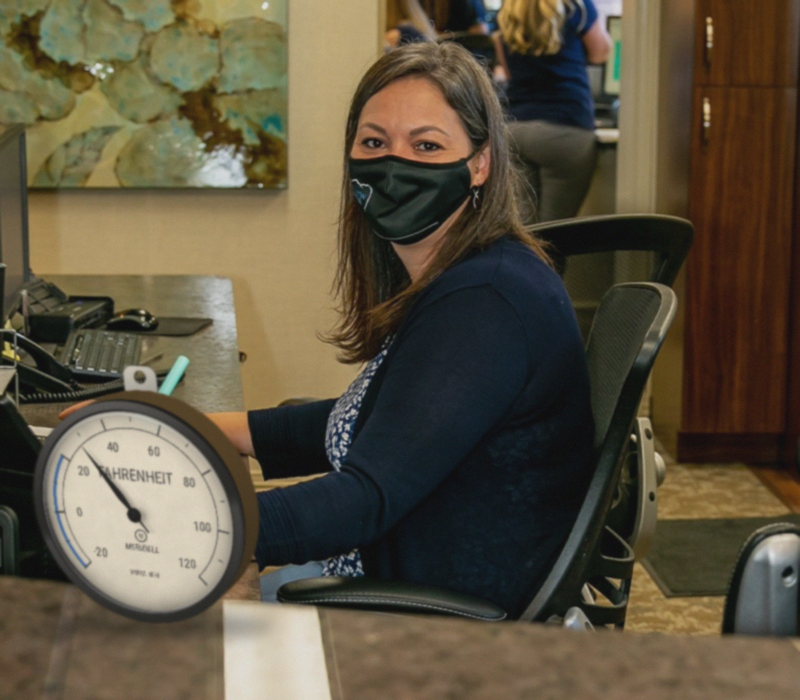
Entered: 30 °F
